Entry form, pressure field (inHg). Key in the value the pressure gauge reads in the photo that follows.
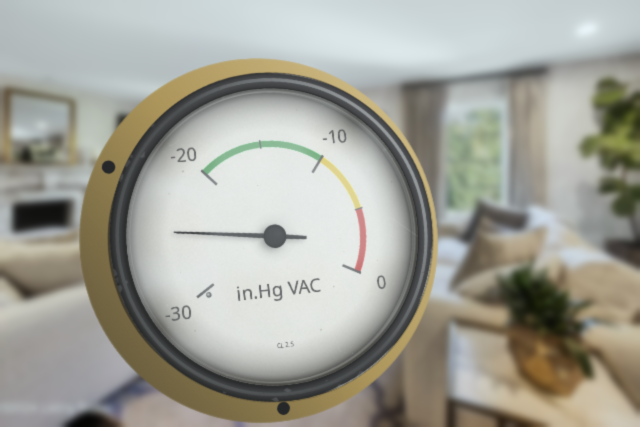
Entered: -25 inHg
